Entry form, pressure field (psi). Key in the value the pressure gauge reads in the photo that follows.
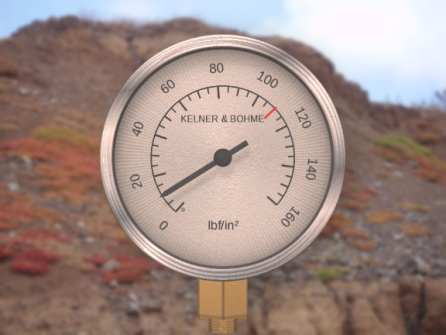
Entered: 10 psi
